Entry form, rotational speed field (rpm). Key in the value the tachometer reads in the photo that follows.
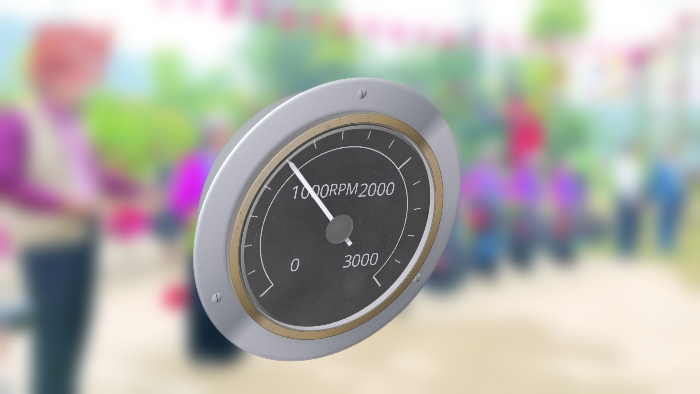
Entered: 1000 rpm
